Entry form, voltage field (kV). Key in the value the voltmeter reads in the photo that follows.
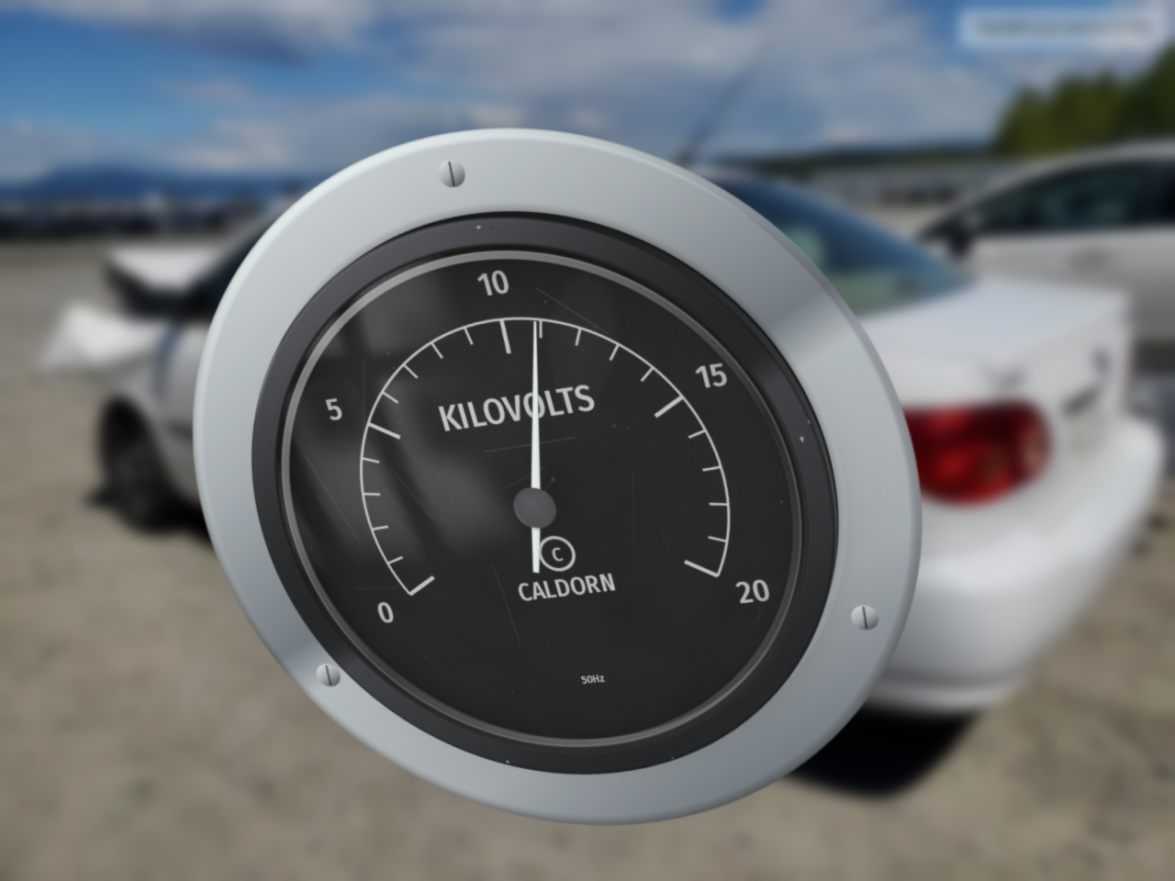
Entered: 11 kV
